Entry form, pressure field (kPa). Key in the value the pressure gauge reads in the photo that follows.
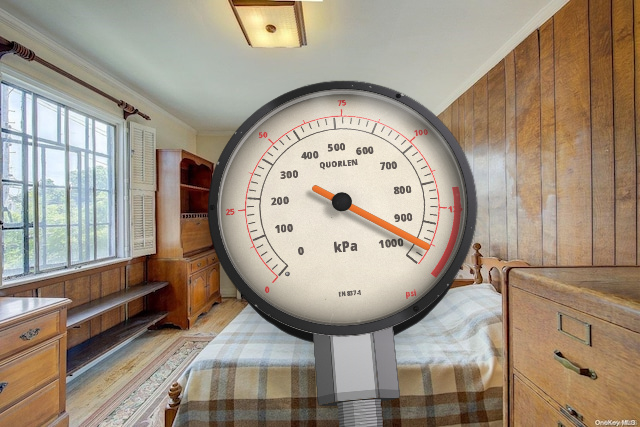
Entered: 960 kPa
